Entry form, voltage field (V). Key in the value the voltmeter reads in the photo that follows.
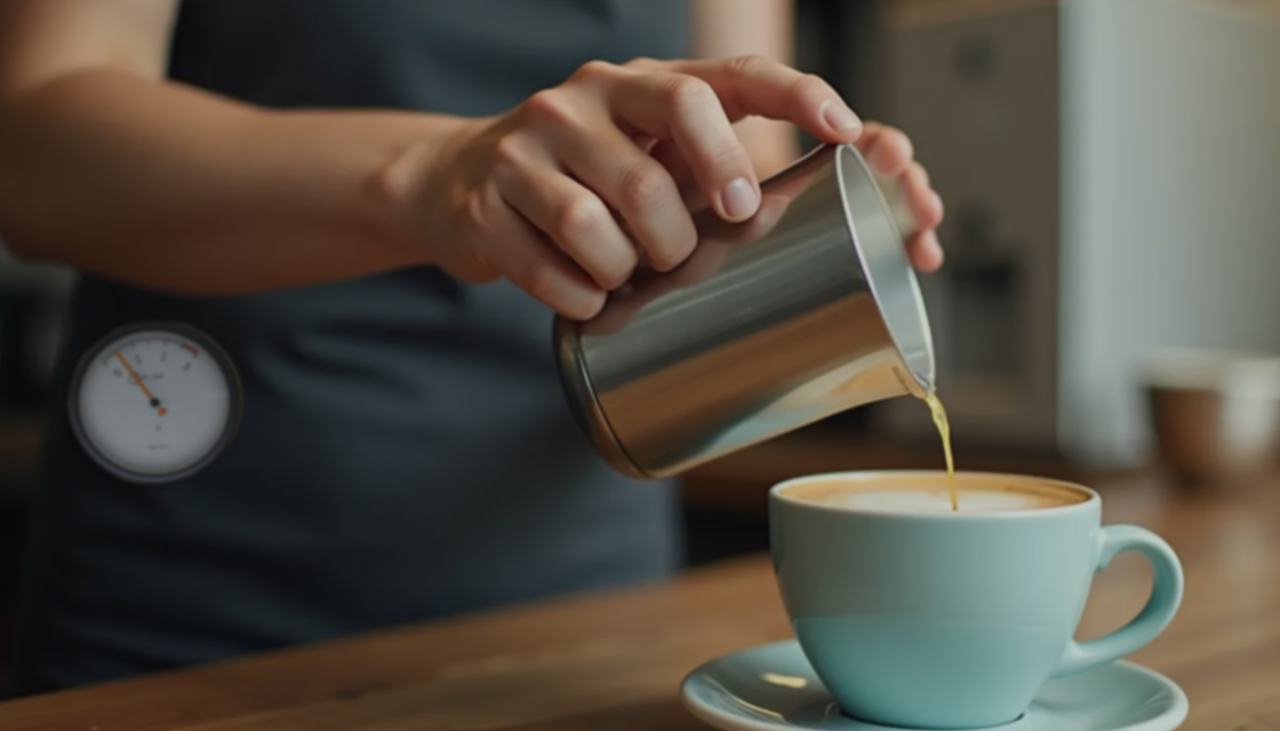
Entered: 0.5 V
